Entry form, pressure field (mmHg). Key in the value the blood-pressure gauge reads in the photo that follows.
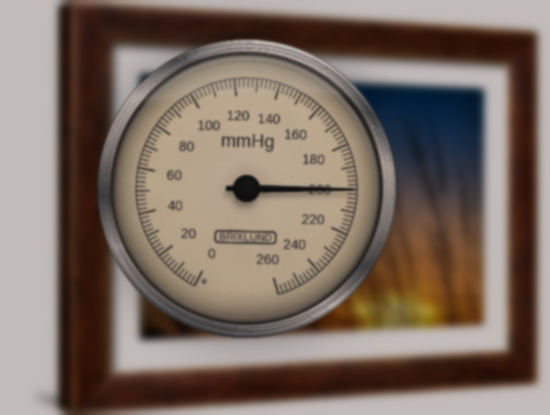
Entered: 200 mmHg
